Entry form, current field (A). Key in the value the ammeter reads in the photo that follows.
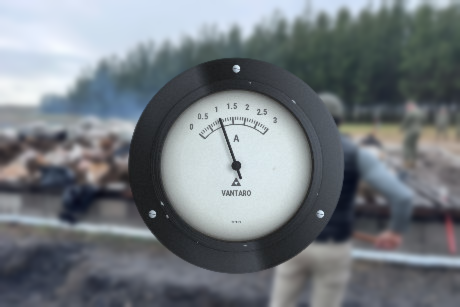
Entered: 1 A
